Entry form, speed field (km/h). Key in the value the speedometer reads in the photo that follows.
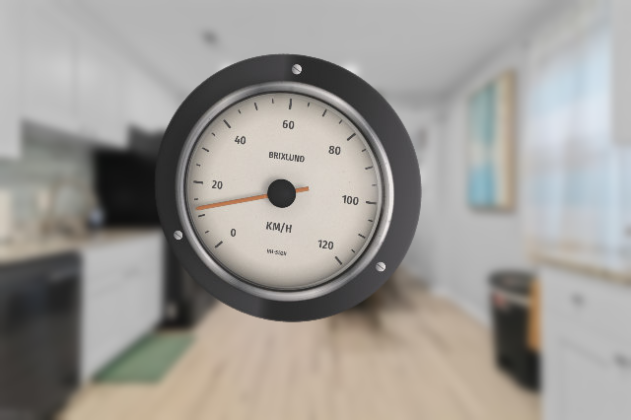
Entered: 12.5 km/h
